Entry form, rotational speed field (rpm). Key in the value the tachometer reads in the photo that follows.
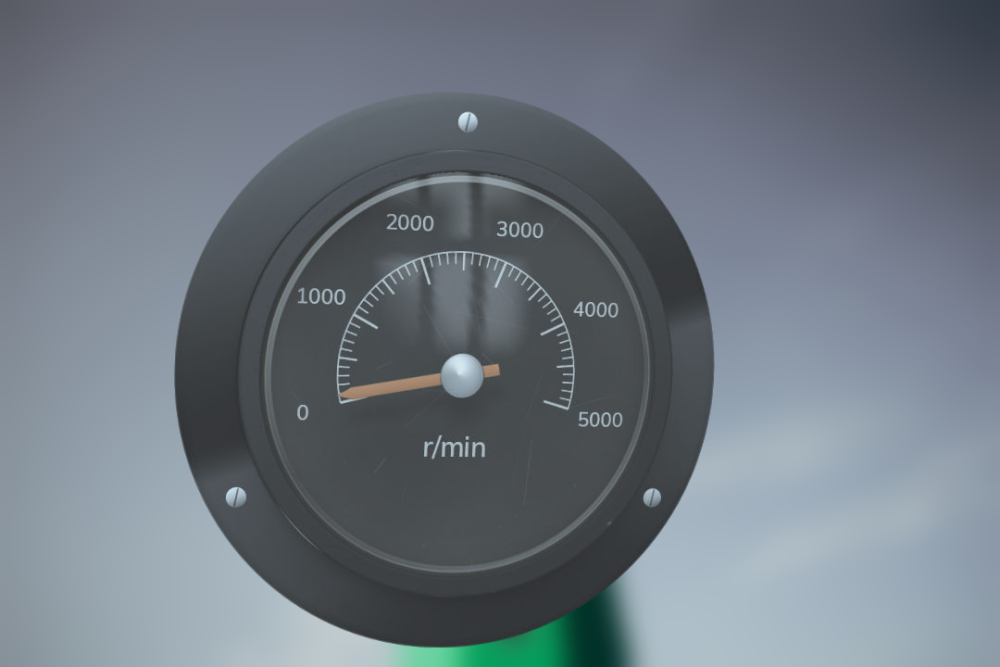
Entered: 100 rpm
